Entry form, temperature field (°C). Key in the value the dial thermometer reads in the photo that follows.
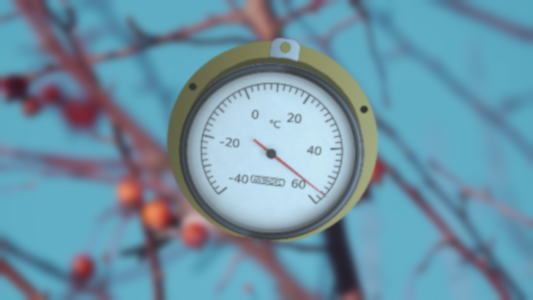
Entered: 56 °C
